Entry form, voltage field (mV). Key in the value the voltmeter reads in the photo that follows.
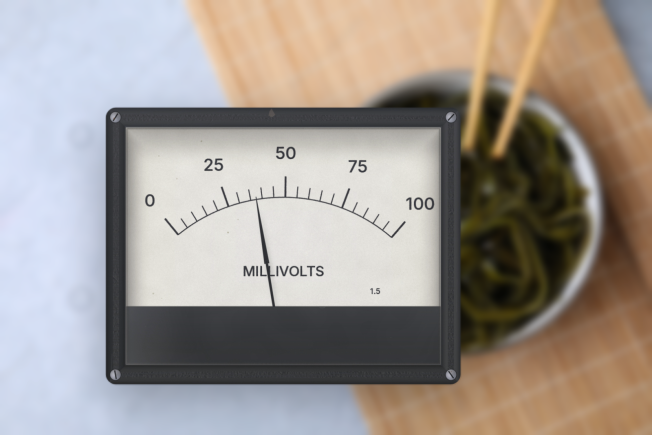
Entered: 37.5 mV
